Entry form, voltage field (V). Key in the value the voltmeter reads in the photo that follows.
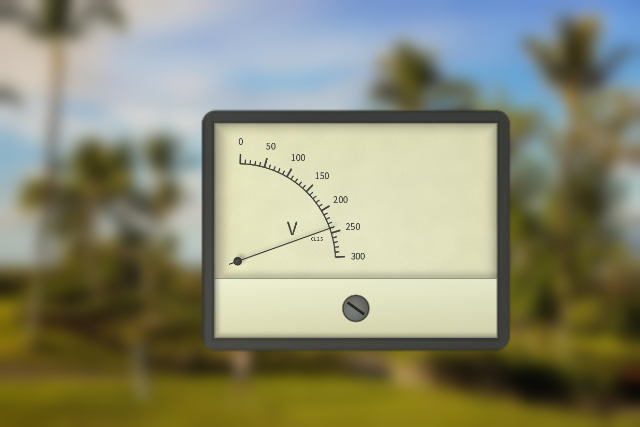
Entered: 240 V
